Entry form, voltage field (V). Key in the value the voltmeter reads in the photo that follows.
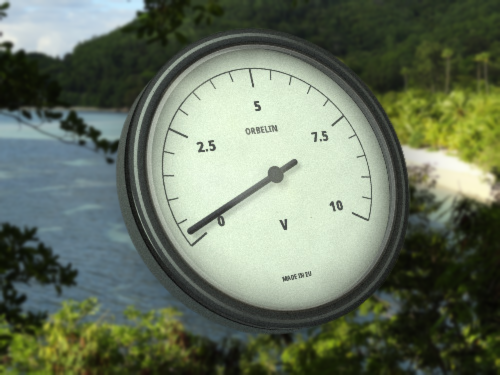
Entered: 0.25 V
